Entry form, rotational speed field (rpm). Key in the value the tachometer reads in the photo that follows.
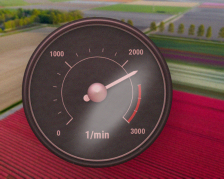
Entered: 2200 rpm
